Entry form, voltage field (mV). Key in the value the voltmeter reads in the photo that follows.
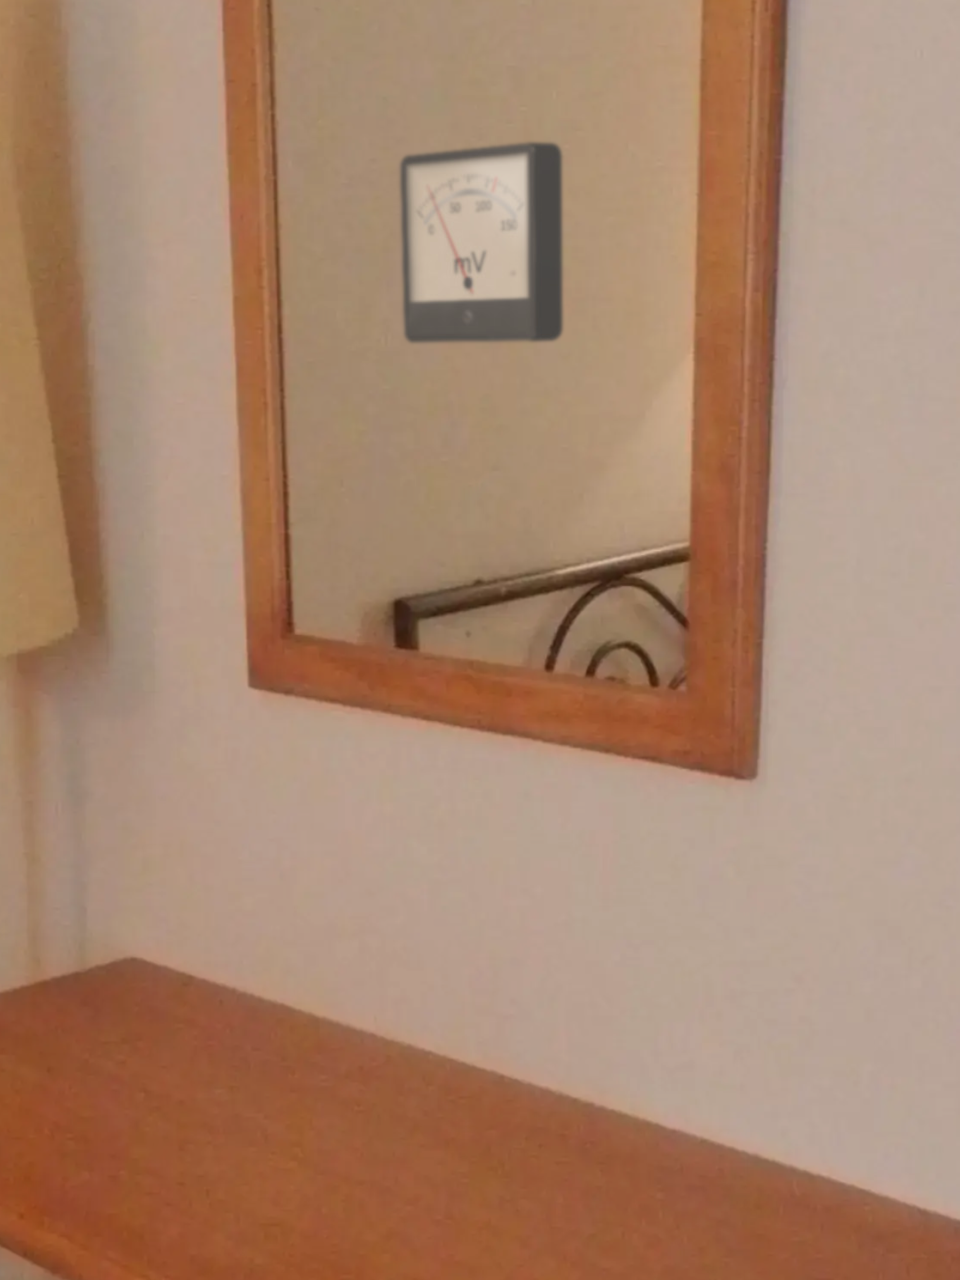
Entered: 25 mV
